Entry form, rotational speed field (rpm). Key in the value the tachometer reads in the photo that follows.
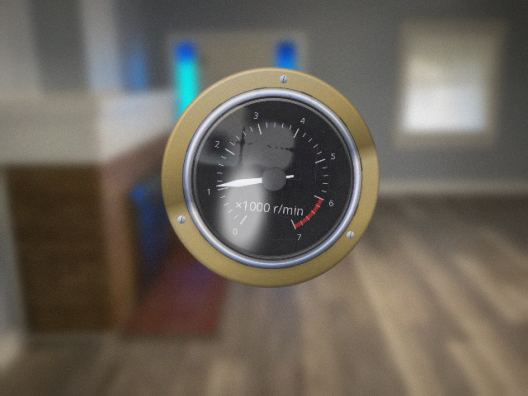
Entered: 1100 rpm
